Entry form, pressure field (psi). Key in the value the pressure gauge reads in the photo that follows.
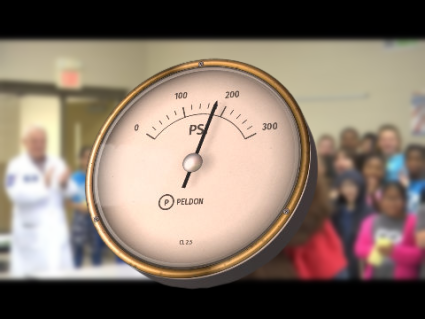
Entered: 180 psi
